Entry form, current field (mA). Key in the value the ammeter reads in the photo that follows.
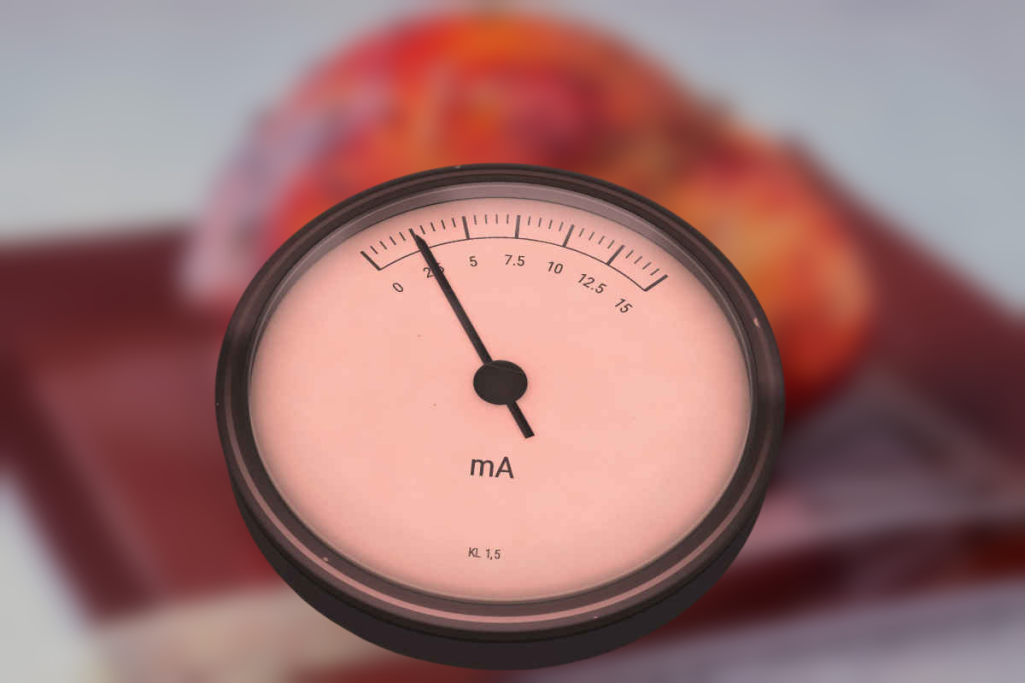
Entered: 2.5 mA
